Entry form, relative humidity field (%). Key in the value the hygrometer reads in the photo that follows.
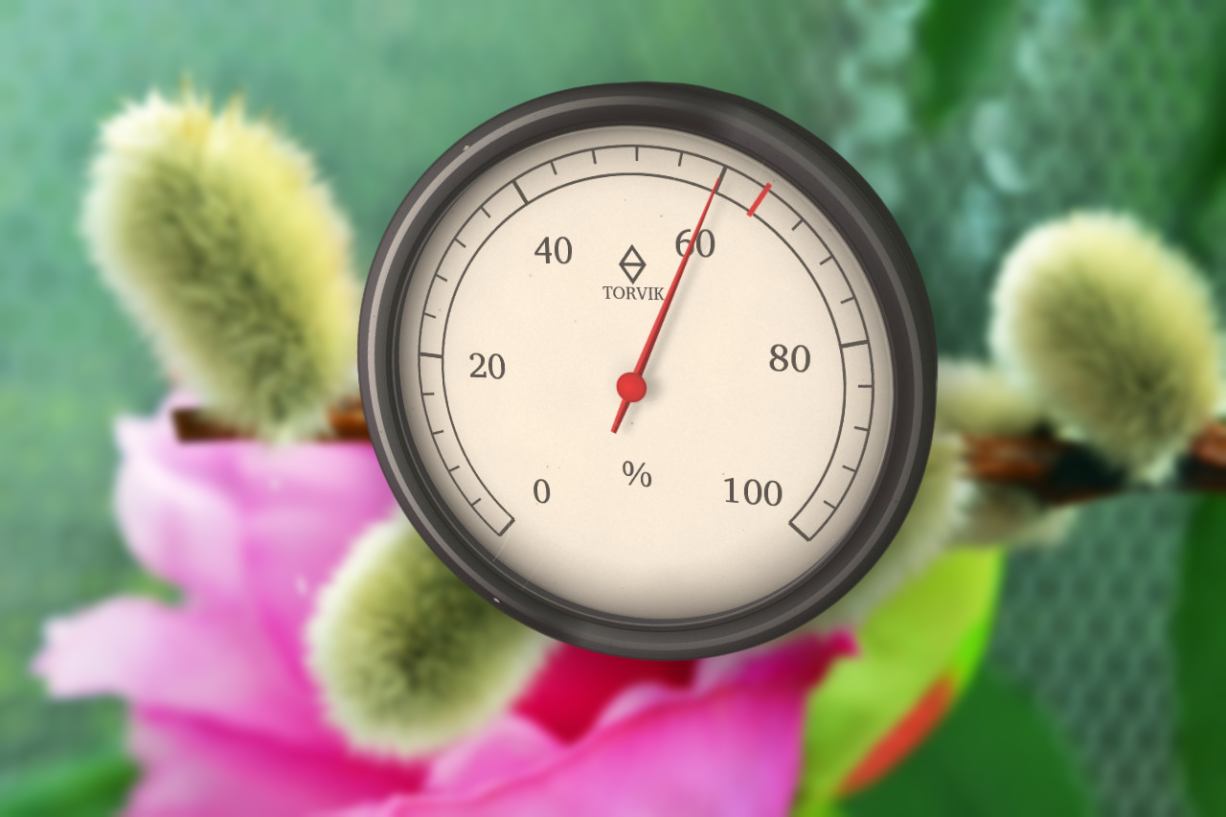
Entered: 60 %
